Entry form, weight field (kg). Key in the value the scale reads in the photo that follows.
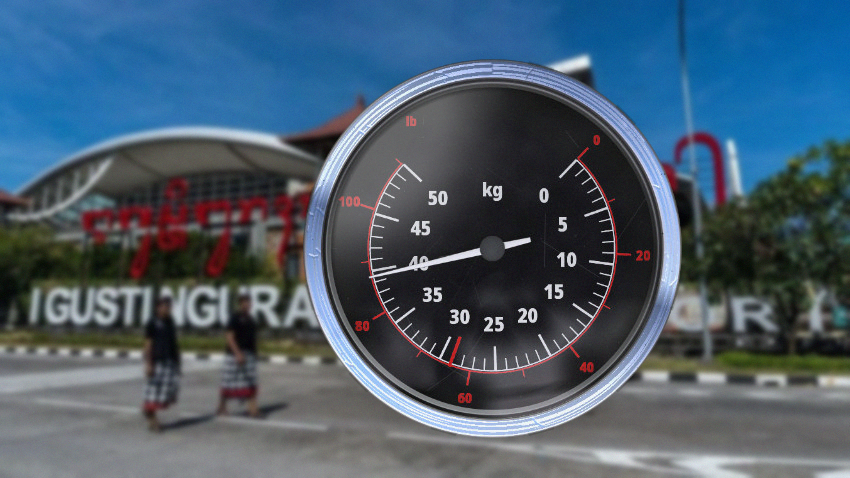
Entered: 39.5 kg
